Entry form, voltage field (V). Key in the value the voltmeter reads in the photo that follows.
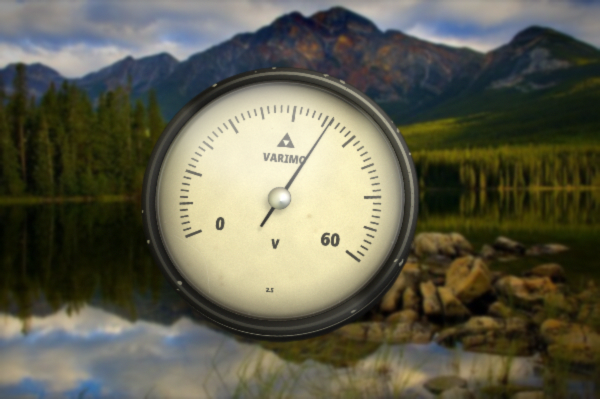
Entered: 36 V
